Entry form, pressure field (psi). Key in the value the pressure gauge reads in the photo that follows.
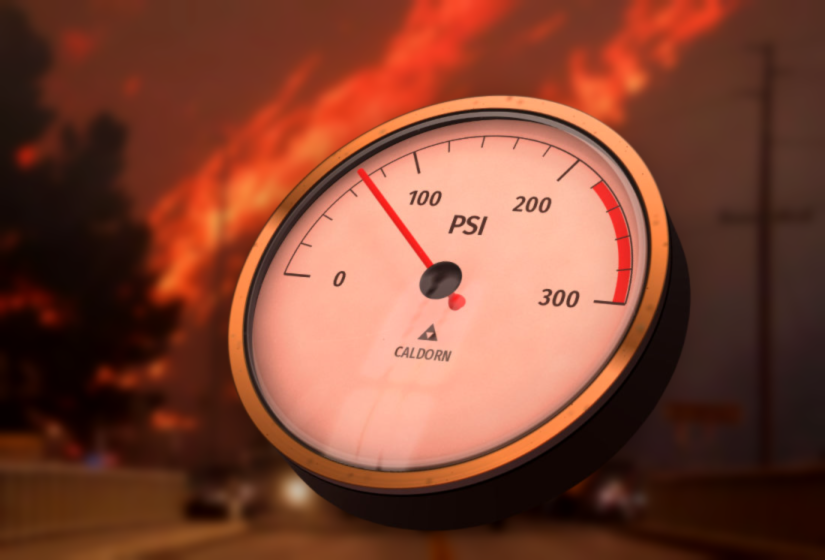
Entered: 70 psi
